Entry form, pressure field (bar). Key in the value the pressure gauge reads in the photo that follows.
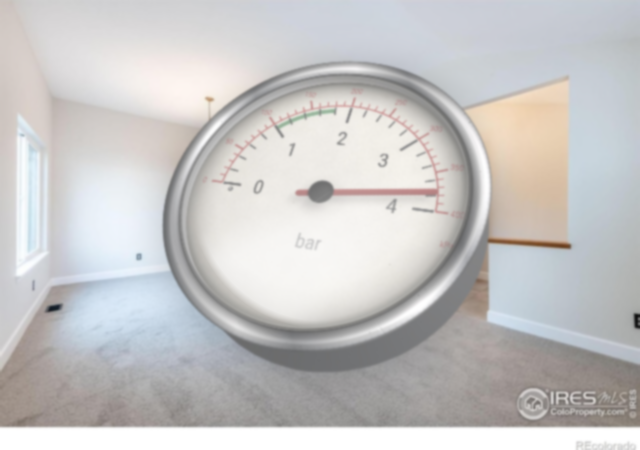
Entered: 3.8 bar
